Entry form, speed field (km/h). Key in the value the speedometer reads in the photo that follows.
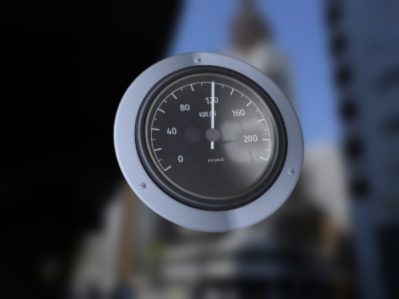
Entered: 120 km/h
